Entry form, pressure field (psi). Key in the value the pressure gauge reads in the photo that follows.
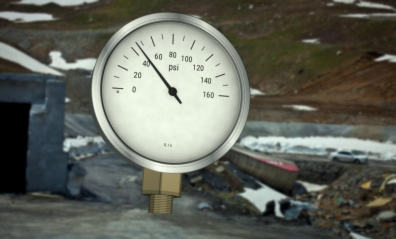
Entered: 45 psi
